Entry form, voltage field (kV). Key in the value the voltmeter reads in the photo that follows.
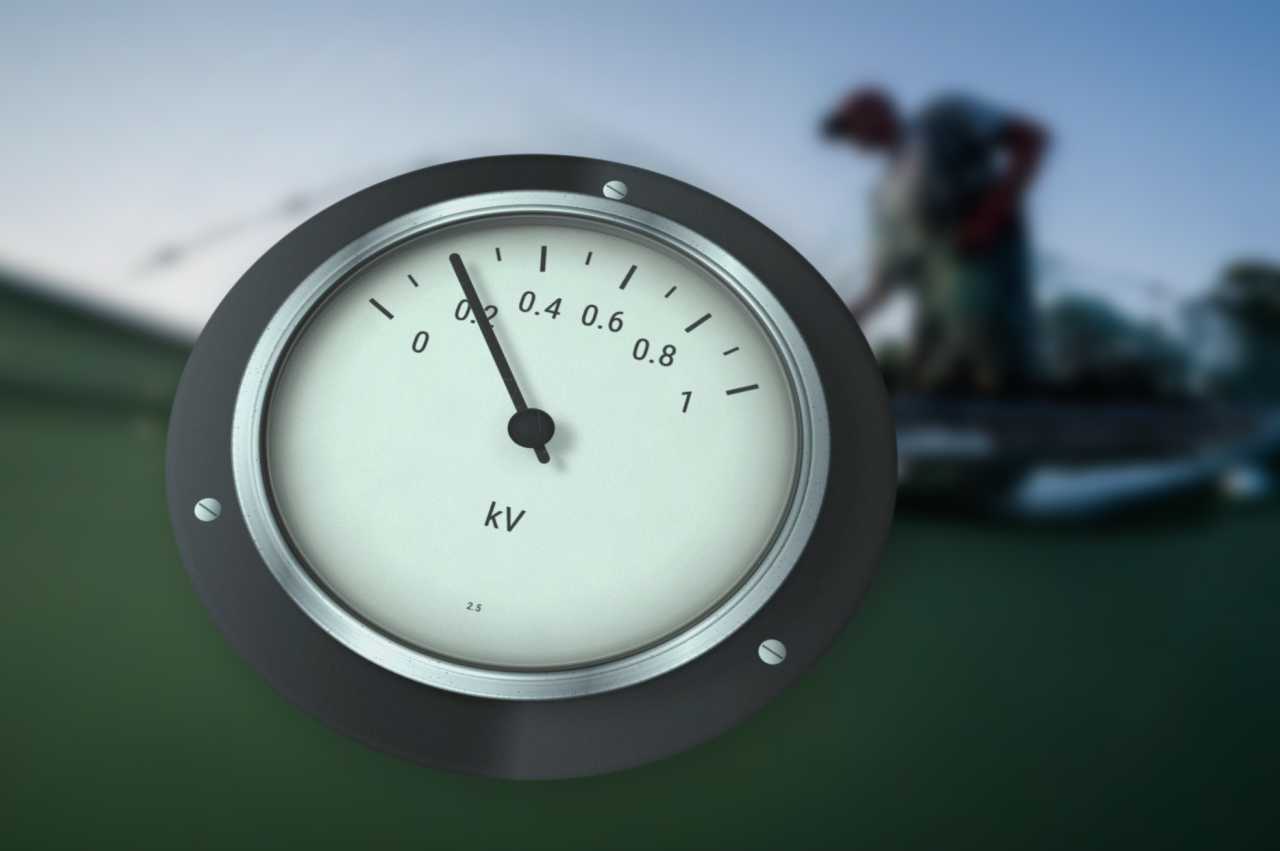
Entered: 0.2 kV
